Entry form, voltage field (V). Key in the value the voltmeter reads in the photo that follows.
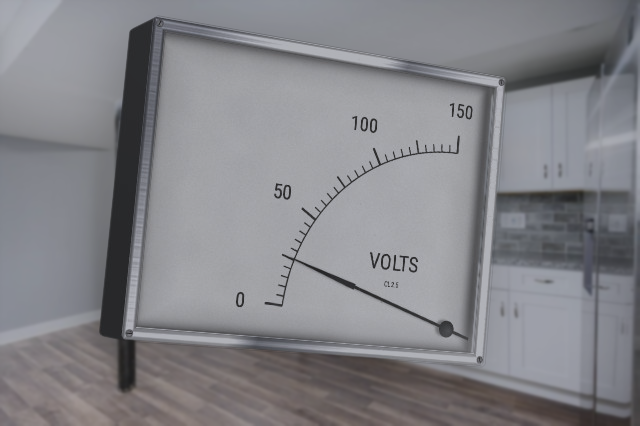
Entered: 25 V
